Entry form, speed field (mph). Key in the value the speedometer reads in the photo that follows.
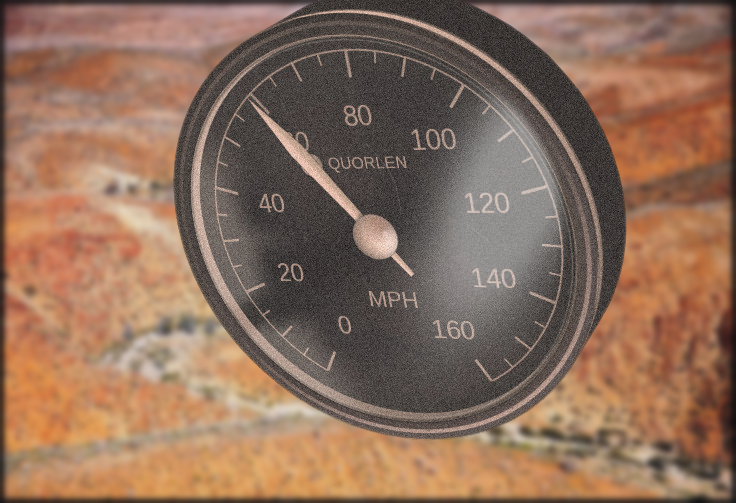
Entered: 60 mph
